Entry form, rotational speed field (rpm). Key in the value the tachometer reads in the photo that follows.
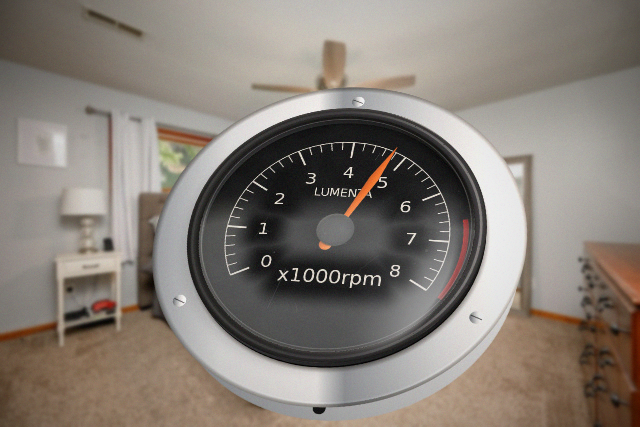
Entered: 4800 rpm
